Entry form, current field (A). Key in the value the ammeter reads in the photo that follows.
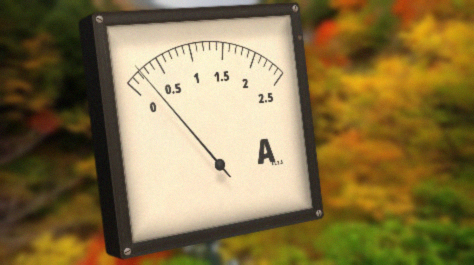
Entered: 0.2 A
